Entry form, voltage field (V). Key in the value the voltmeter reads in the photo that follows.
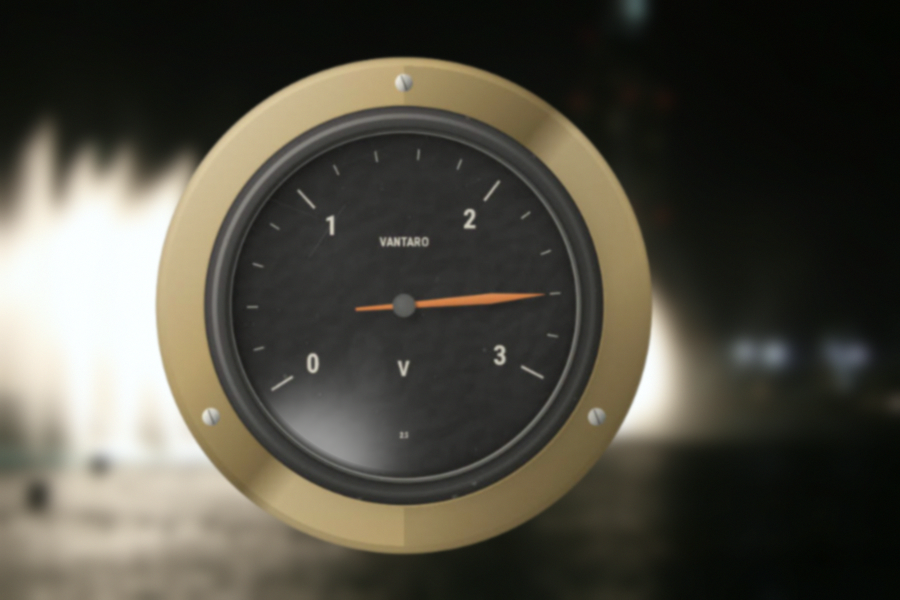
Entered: 2.6 V
